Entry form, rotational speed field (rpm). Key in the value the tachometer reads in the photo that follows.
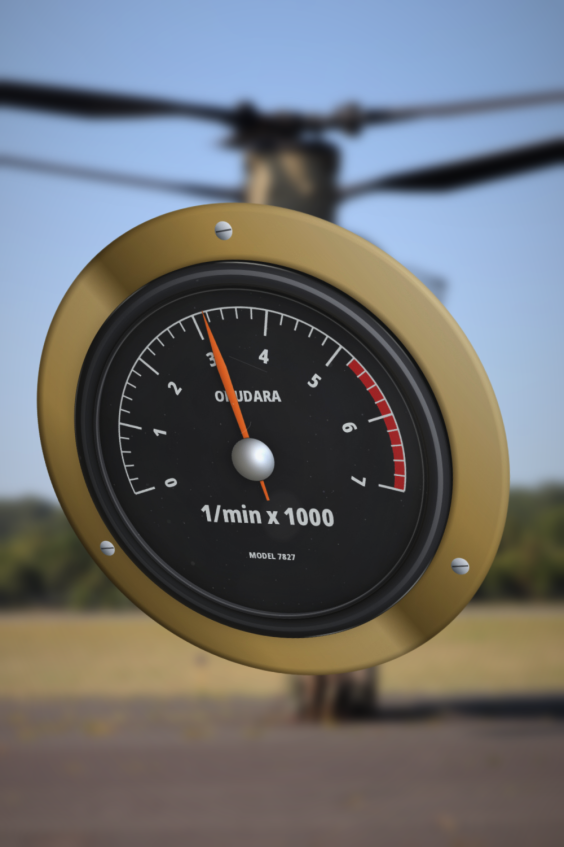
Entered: 3200 rpm
